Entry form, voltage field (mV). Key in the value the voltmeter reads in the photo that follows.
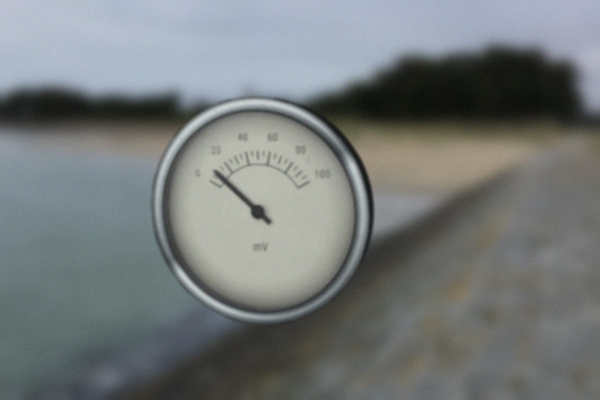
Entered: 10 mV
